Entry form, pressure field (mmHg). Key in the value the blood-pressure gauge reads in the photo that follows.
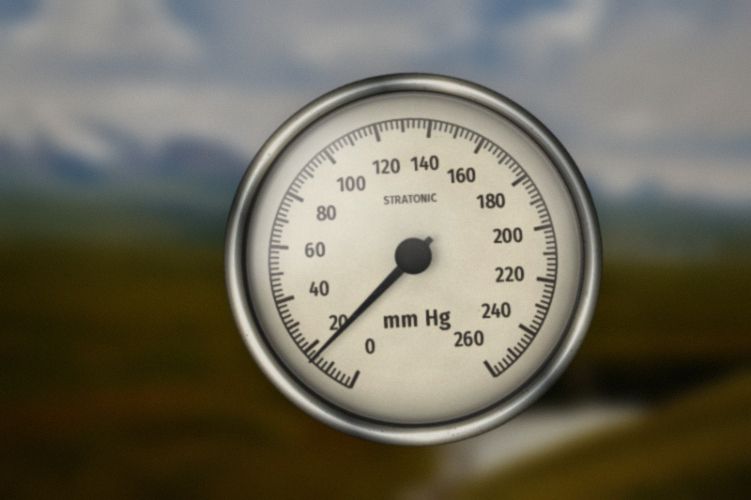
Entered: 16 mmHg
